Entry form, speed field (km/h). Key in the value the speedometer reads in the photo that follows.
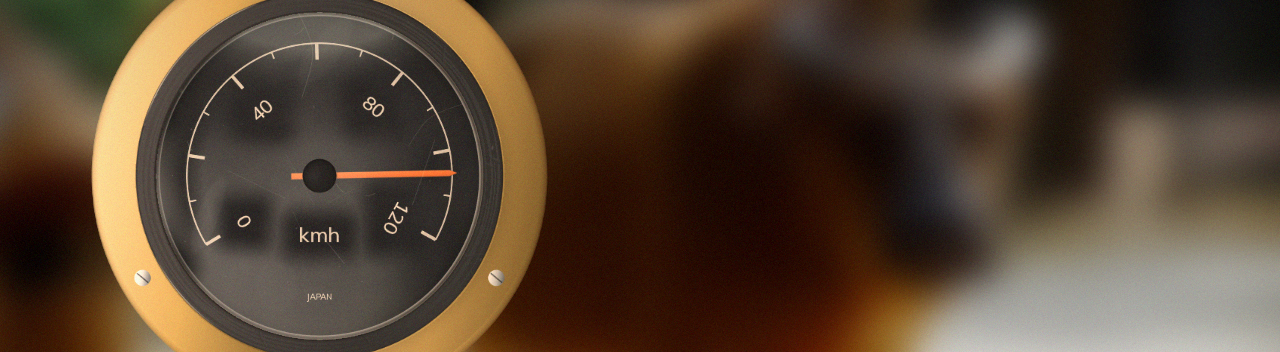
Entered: 105 km/h
